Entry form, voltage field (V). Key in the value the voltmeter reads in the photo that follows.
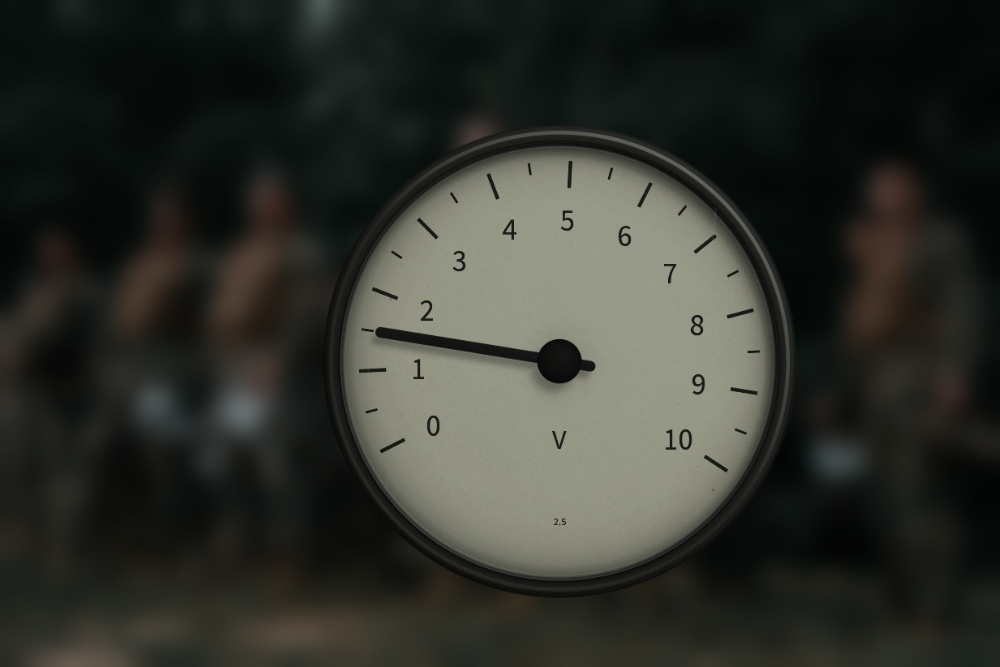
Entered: 1.5 V
